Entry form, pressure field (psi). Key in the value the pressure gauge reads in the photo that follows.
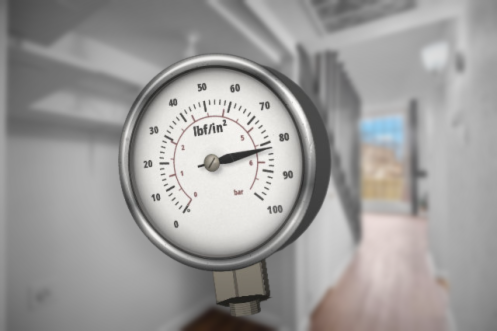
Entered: 82 psi
